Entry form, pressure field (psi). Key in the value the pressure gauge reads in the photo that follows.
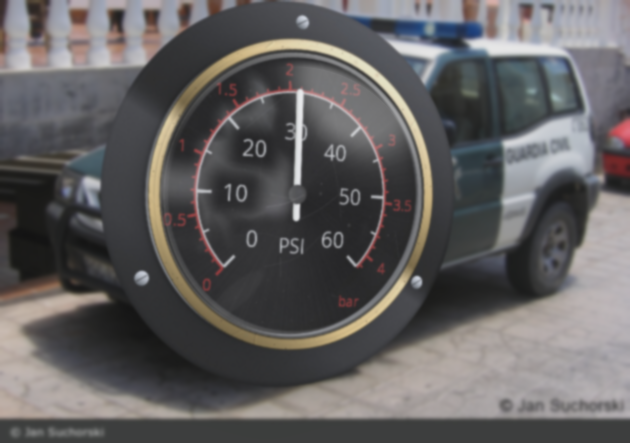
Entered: 30 psi
